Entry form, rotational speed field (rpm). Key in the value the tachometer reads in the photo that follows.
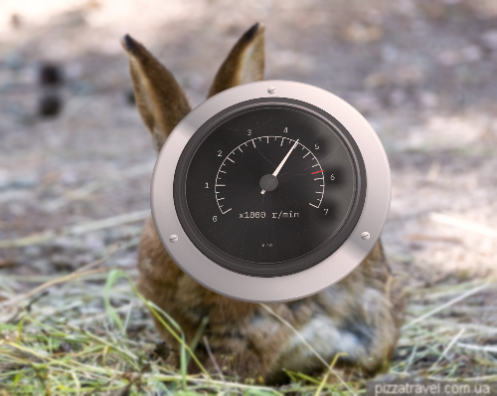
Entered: 4500 rpm
